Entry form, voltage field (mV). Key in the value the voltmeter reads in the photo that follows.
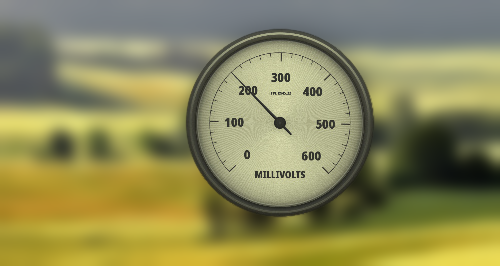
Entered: 200 mV
